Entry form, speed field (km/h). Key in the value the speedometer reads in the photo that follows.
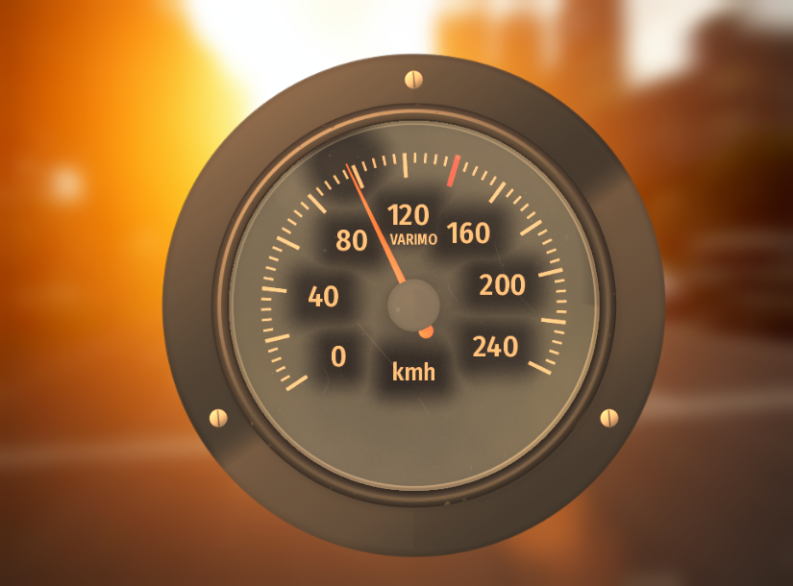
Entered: 98 km/h
